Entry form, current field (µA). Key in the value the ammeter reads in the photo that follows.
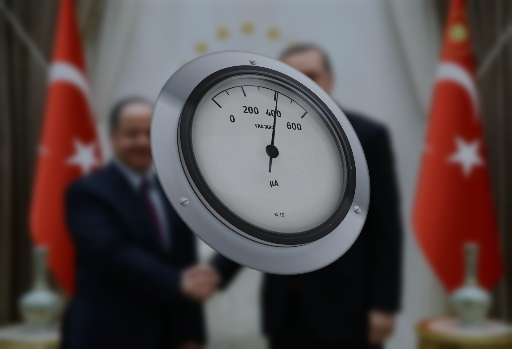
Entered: 400 µA
